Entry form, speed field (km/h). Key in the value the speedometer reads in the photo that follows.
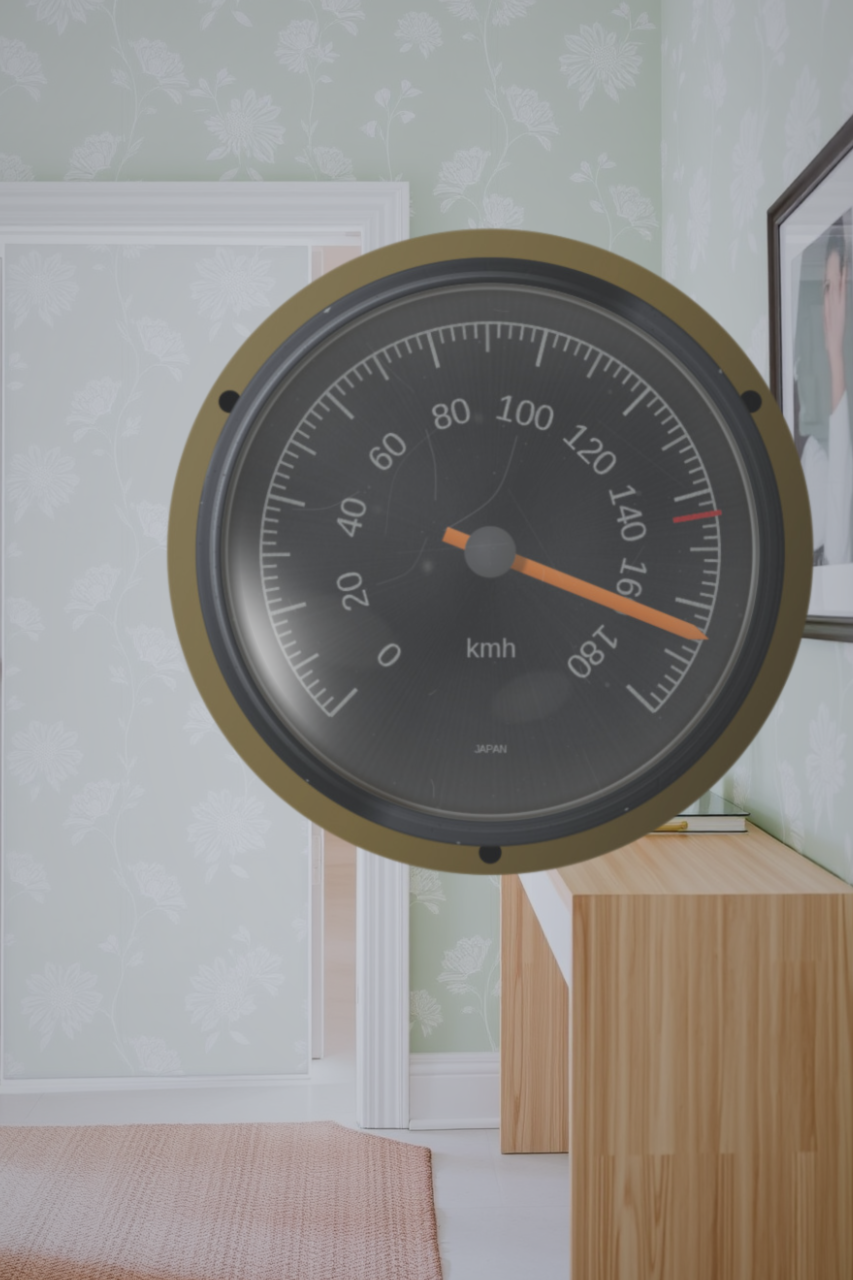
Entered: 165 km/h
